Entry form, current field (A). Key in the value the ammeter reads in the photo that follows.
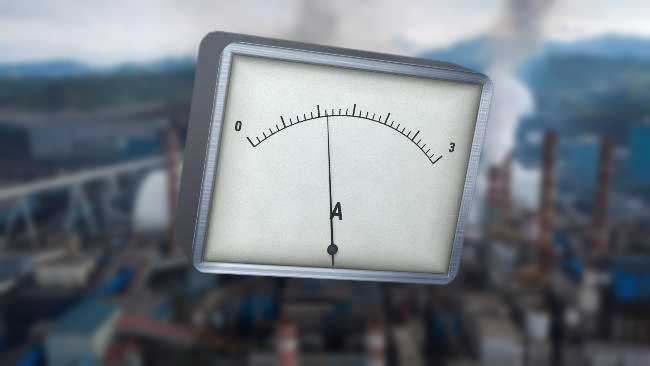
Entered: 1.1 A
